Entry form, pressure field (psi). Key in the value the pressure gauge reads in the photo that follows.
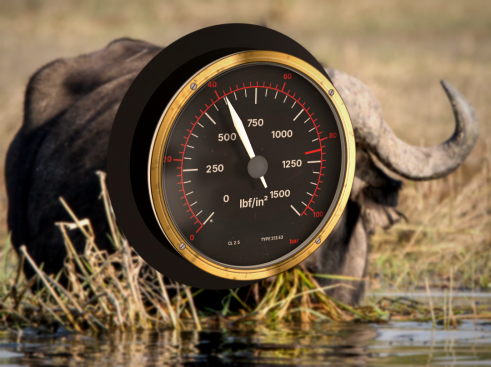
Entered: 600 psi
